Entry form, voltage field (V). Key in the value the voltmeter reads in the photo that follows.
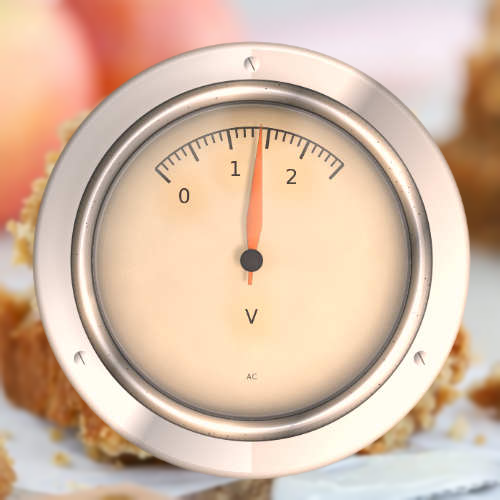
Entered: 1.4 V
